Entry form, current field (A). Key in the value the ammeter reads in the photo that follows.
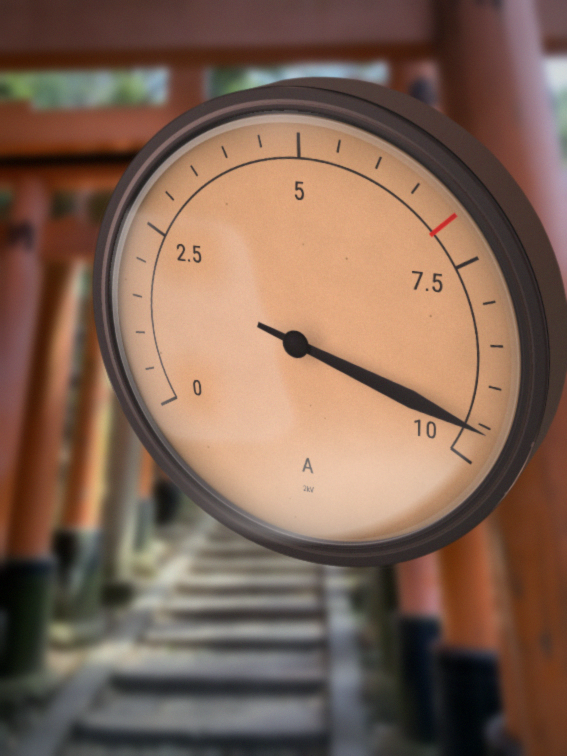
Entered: 9.5 A
